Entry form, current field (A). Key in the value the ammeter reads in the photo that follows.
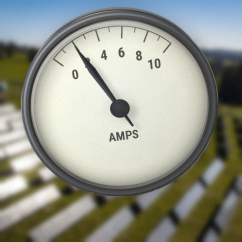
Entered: 2 A
